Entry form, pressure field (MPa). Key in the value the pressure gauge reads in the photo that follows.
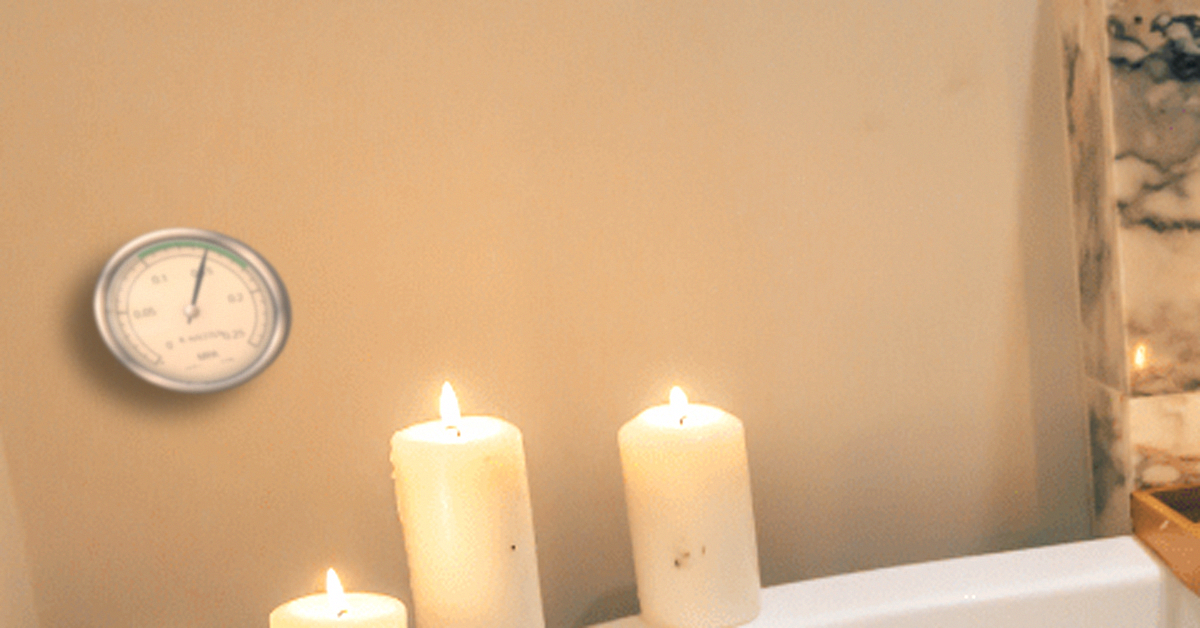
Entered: 0.15 MPa
